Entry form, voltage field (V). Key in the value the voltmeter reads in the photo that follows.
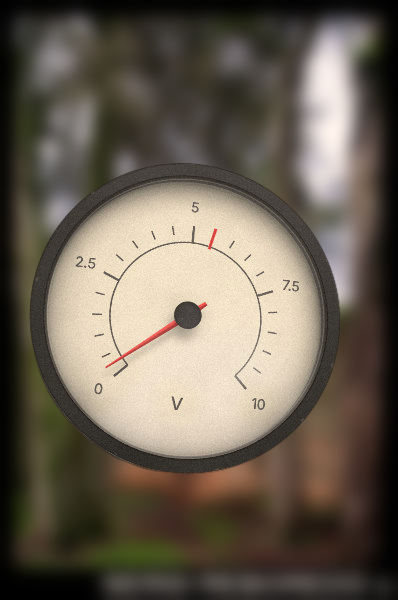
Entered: 0.25 V
